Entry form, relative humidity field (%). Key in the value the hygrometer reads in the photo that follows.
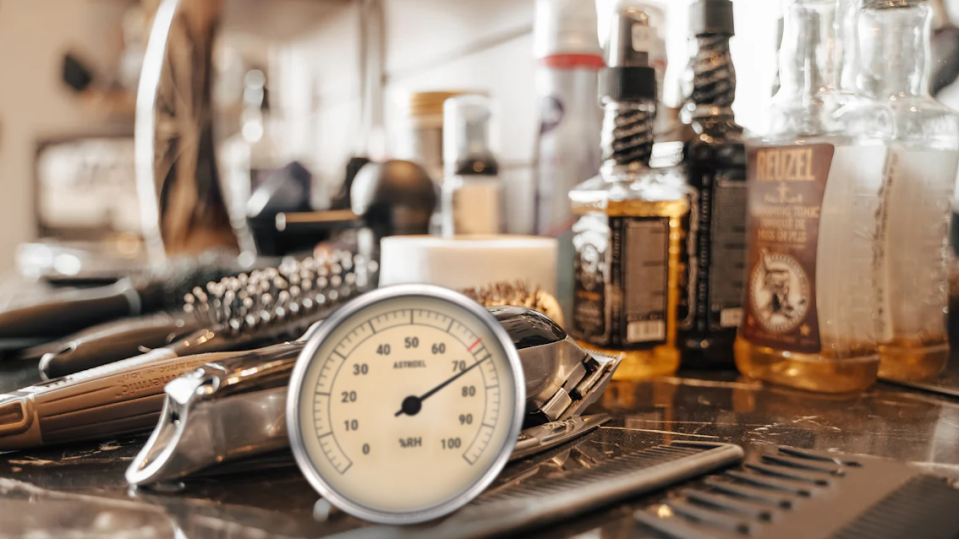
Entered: 72 %
